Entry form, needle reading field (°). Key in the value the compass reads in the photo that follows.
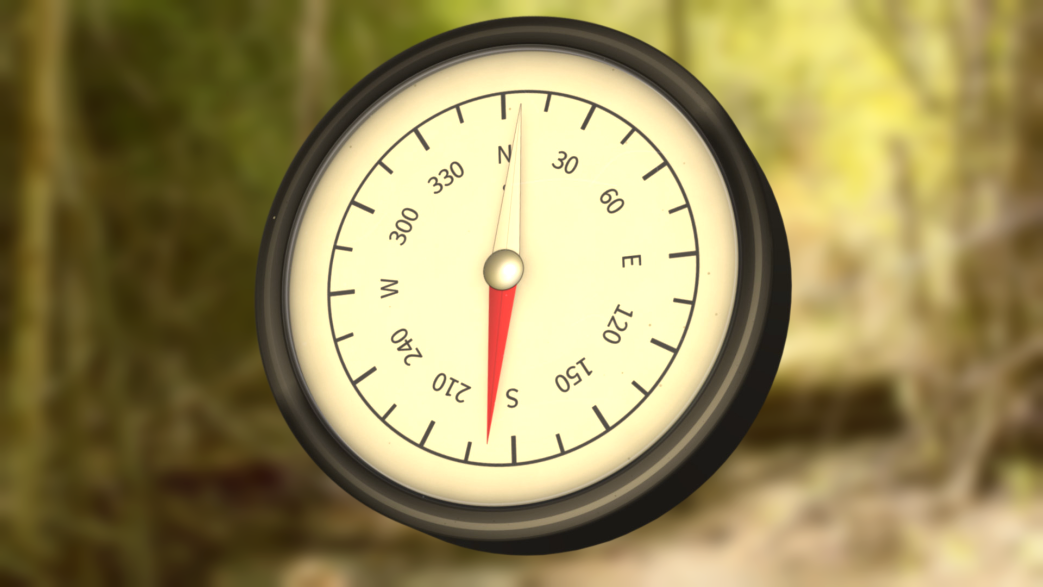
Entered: 187.5 °
